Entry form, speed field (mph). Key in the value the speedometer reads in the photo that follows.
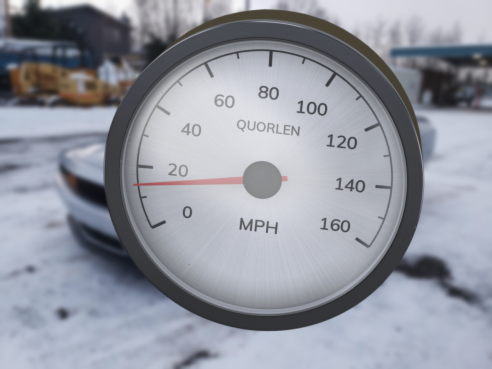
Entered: 15 mph
